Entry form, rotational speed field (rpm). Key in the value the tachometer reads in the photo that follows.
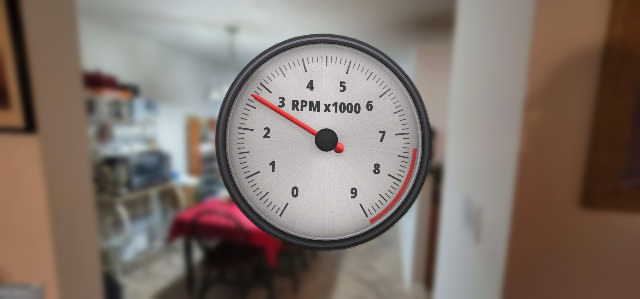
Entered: 2700 rpm
